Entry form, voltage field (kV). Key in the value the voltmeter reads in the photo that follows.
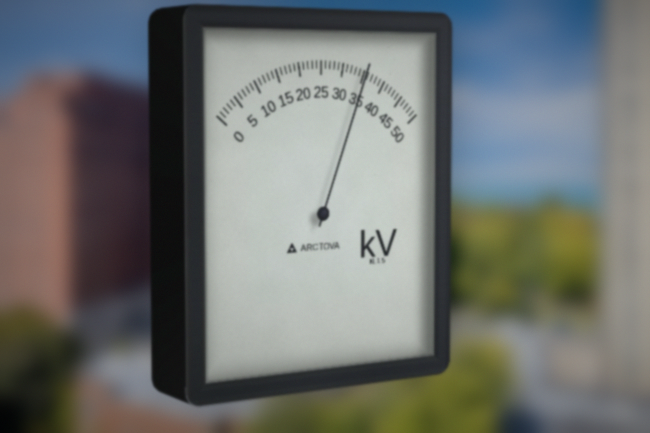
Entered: 35 kV
